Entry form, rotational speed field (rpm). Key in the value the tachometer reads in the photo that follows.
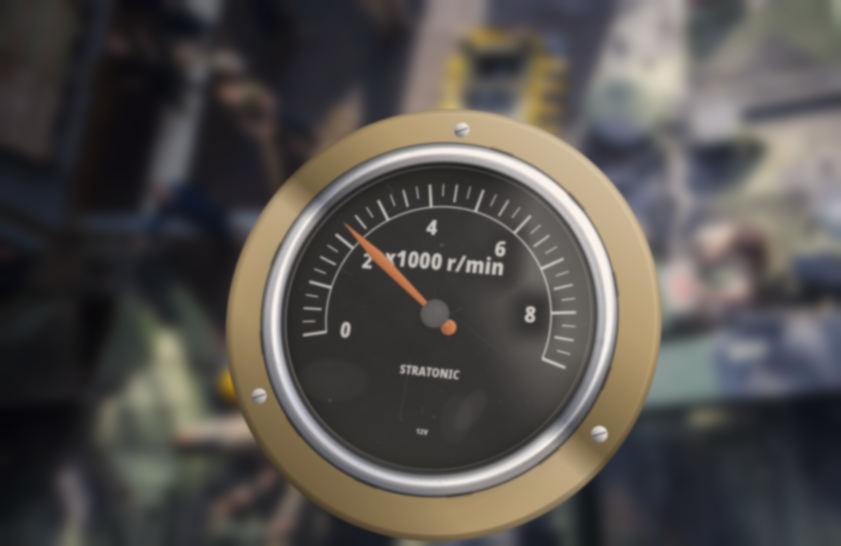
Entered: 2250 rpm
